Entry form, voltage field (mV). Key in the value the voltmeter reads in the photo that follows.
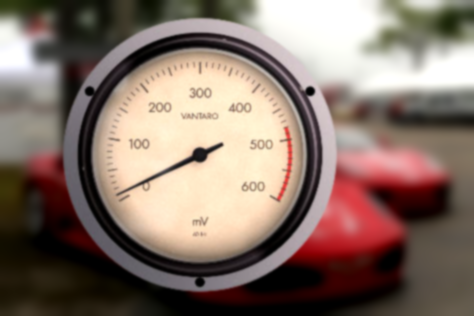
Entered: 10 mV
